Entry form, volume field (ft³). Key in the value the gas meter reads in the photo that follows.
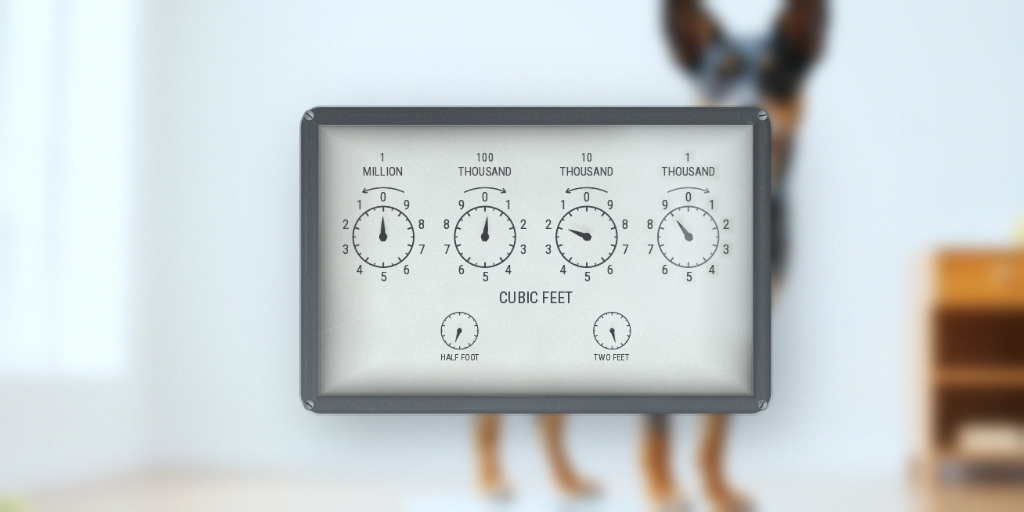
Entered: 1900 ft³
